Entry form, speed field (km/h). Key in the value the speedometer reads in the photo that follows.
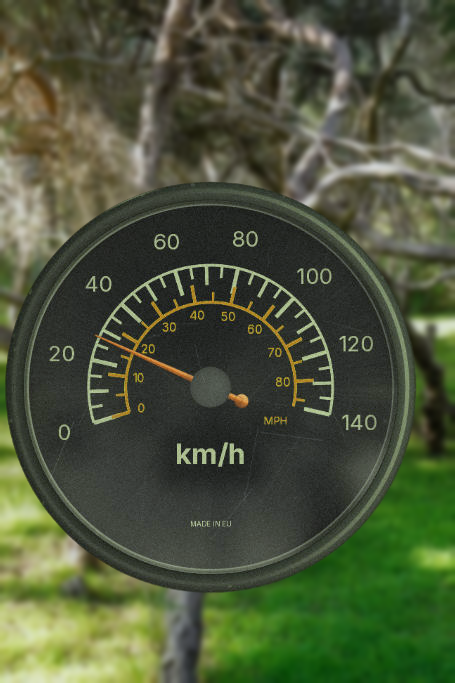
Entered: 27.5 km/h
